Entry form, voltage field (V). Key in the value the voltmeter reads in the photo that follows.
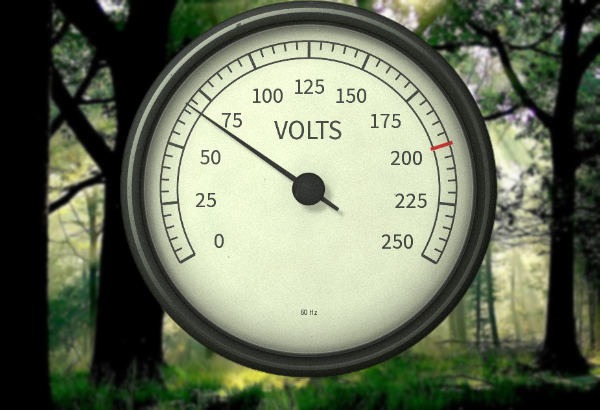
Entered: 67.5 V
